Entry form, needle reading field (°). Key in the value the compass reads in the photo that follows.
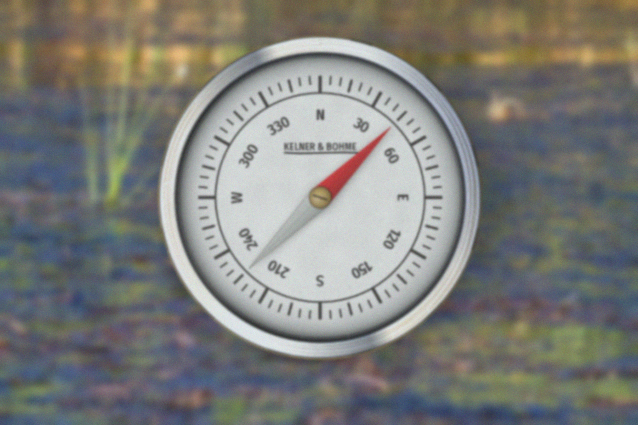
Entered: 45 °
